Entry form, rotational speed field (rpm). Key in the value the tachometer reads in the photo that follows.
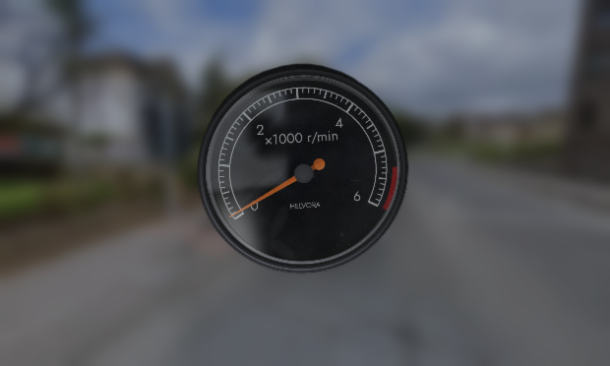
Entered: 100 rpm
